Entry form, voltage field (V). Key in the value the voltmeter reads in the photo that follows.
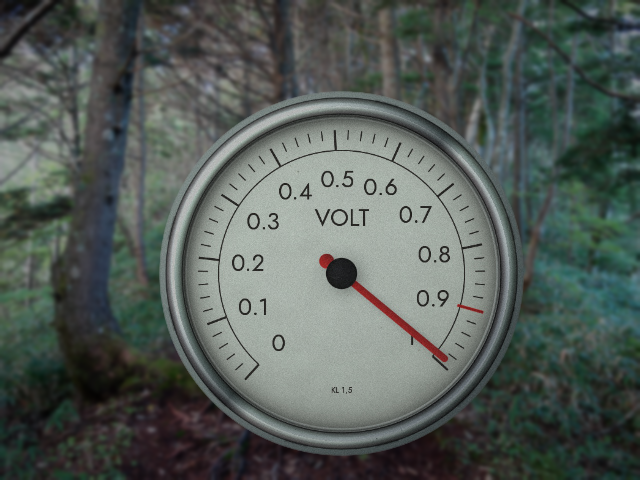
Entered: 0.99 V
